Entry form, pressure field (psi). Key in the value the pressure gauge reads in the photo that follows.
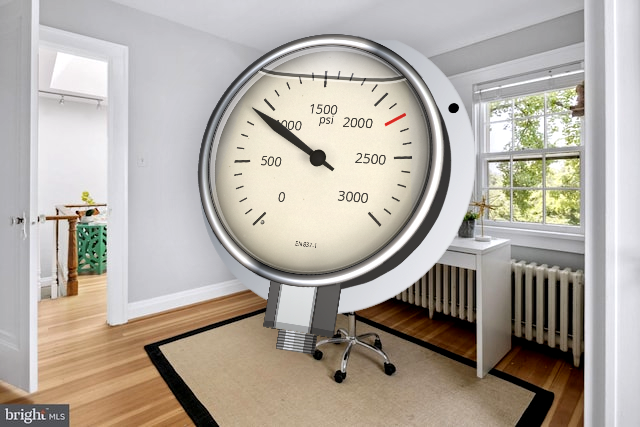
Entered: 900 psi
